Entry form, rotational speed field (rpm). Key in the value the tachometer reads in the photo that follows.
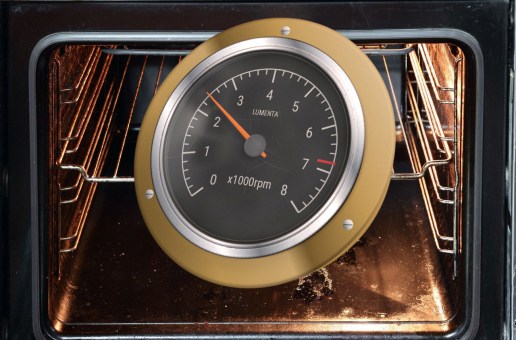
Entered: 2400 rpm
